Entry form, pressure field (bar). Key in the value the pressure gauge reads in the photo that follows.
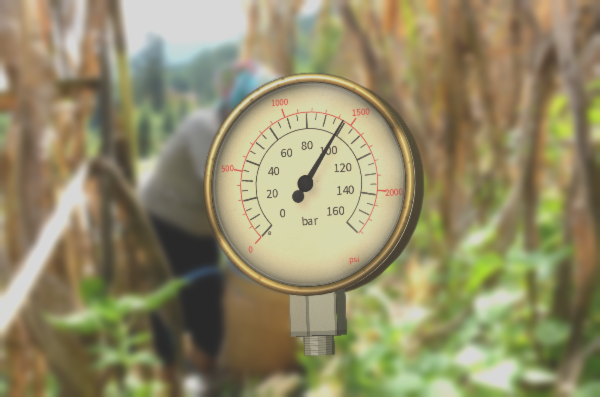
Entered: 100 bar
